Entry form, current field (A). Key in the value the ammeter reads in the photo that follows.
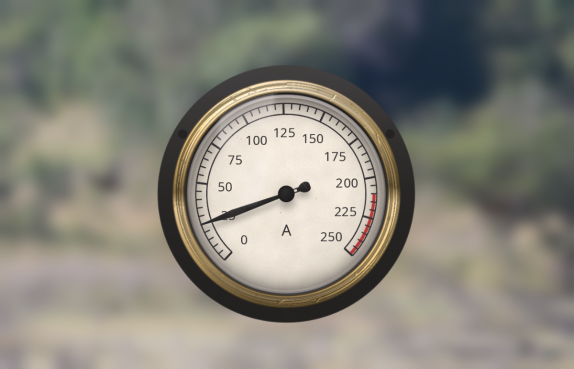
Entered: 25 A
